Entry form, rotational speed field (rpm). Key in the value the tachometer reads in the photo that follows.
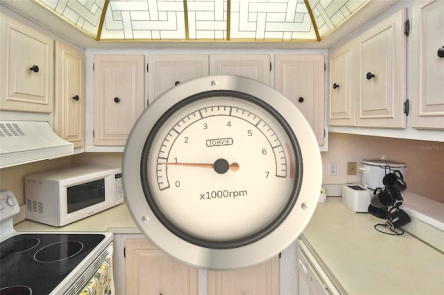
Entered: 800 rpm
